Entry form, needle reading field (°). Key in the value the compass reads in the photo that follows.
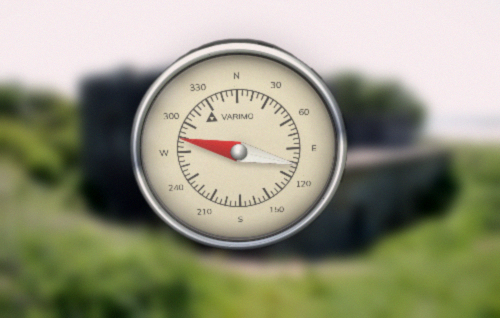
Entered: 285 °
